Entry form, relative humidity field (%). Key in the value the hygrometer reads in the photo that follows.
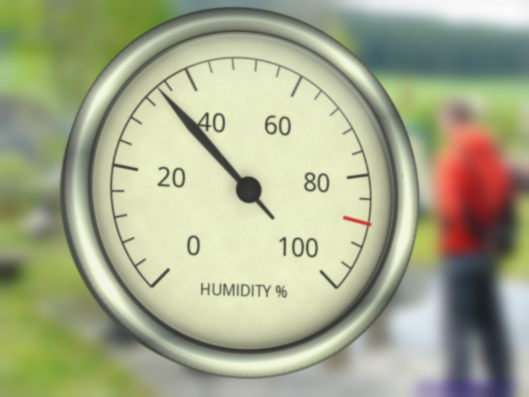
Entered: 34 %
